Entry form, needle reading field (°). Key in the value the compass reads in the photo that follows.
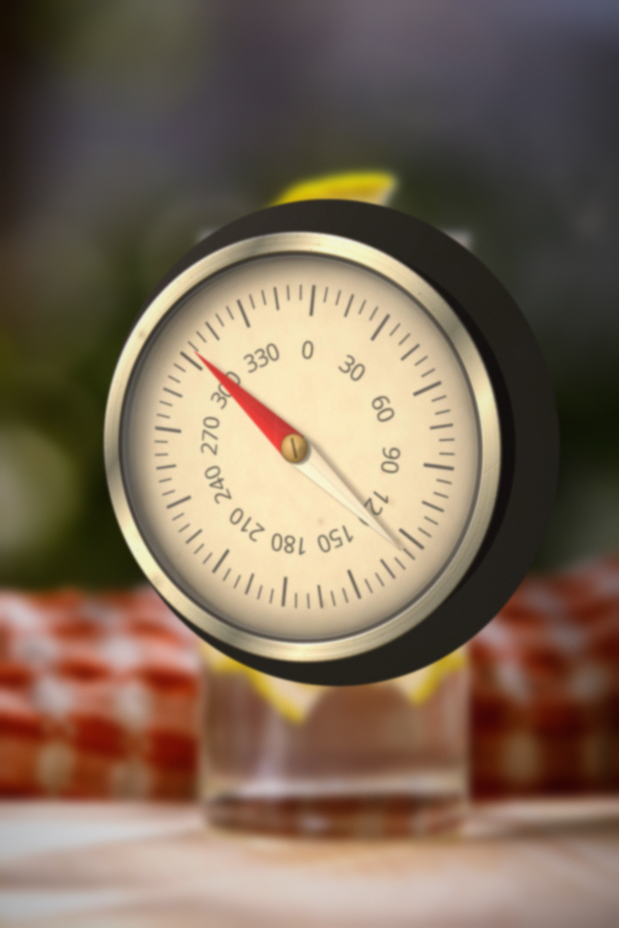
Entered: 305 °
